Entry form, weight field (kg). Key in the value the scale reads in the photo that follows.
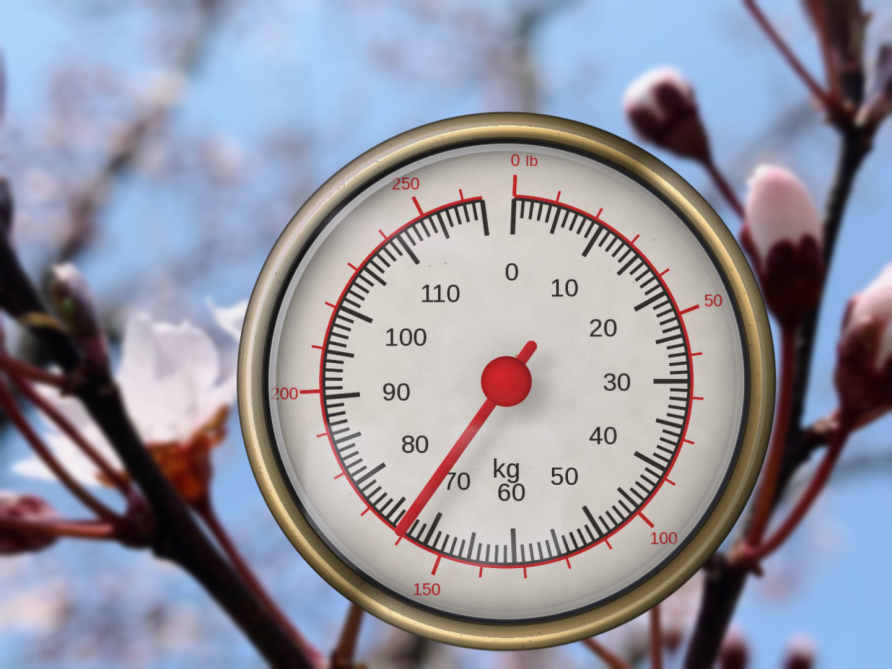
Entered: 73 kg
